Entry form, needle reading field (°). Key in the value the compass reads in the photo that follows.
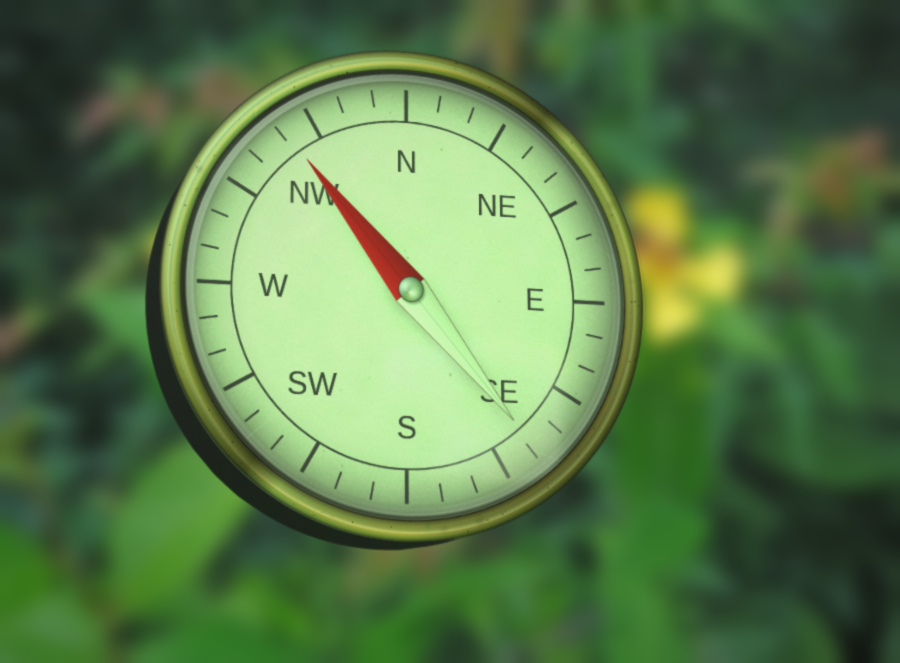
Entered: 320 °
